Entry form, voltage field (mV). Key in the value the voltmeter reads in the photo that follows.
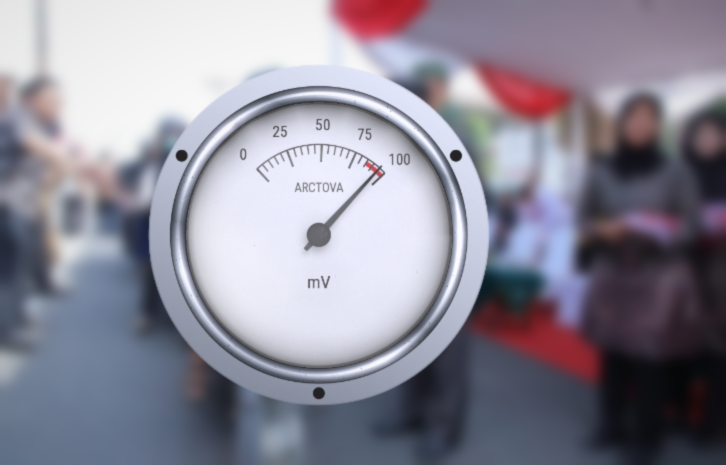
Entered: 95 mV
